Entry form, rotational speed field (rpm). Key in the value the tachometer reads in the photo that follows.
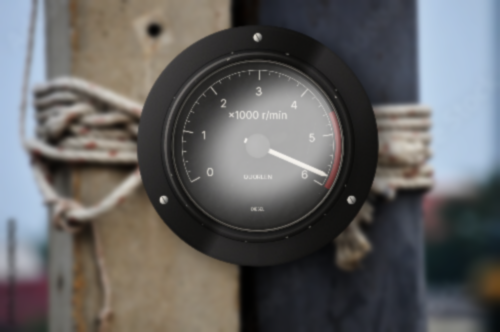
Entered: 5800 rpm
